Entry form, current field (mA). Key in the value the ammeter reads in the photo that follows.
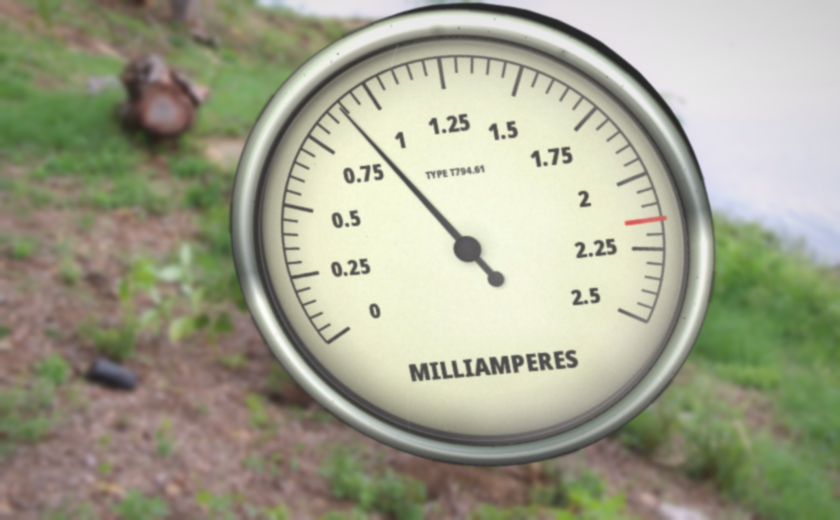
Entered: 0.9 mA
